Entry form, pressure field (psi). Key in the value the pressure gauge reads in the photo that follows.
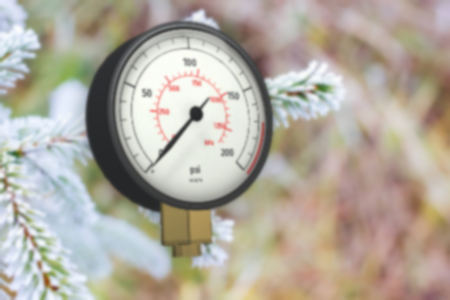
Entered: 0 psi
